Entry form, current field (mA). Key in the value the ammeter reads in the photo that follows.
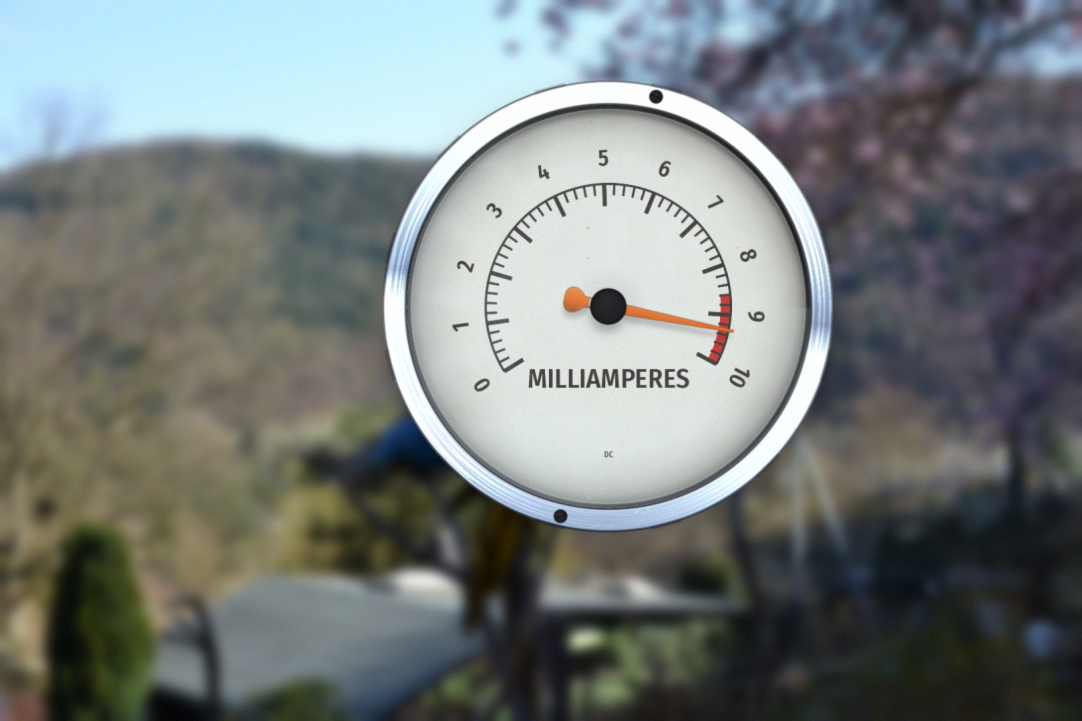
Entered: 9.3 mA
